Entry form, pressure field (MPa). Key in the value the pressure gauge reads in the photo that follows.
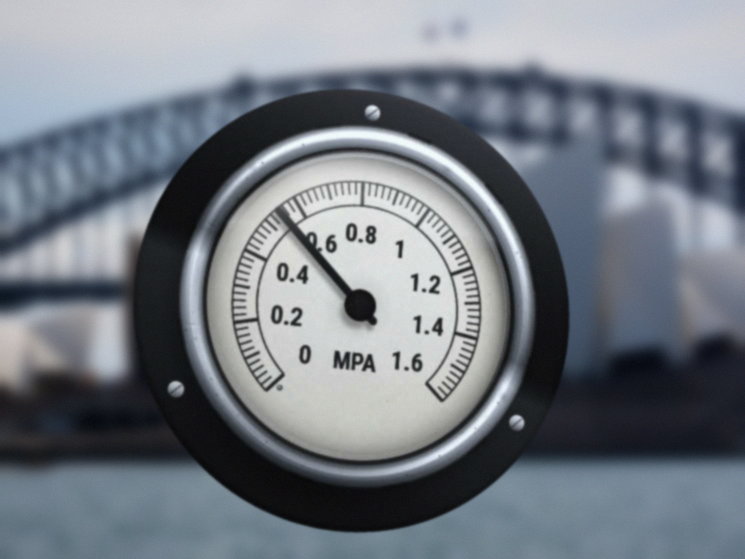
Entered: 0.54 MPa
